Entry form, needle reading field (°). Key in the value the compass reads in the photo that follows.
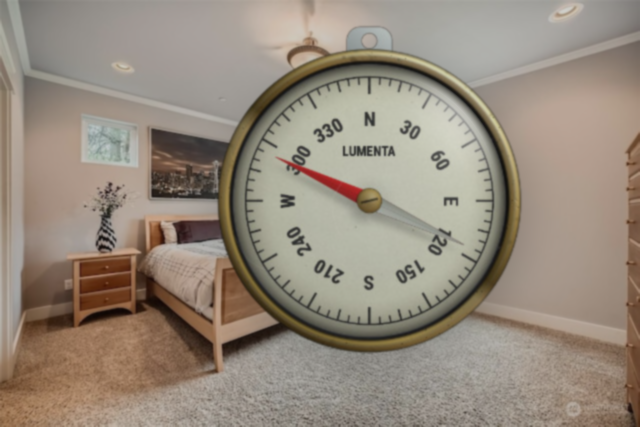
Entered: 295 °
